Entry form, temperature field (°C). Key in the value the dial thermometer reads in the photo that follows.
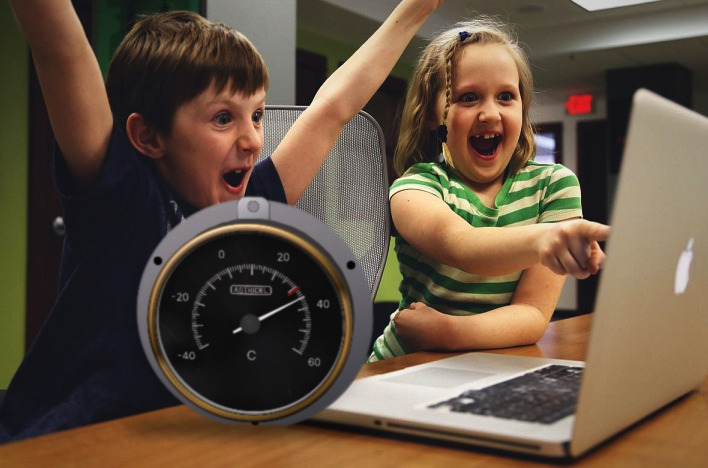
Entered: 35 °C
